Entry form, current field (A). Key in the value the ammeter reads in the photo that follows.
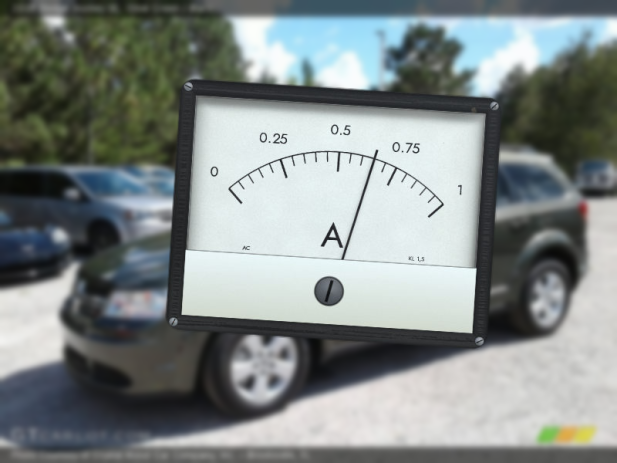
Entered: 0.65 A
